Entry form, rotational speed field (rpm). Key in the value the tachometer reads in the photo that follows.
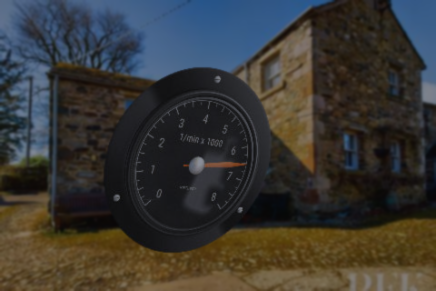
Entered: 6500 rpm
